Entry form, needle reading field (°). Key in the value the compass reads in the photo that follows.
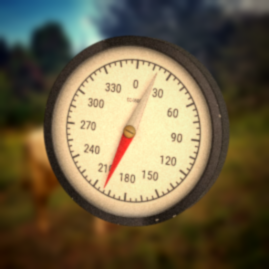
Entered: 200 °
